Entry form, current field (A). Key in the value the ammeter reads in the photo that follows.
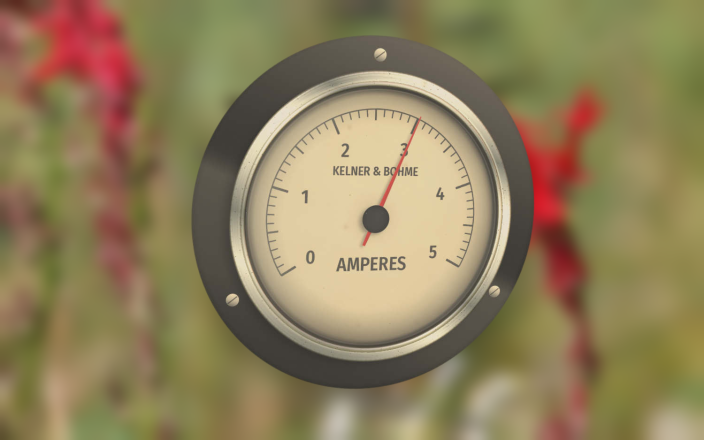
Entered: 3 A
